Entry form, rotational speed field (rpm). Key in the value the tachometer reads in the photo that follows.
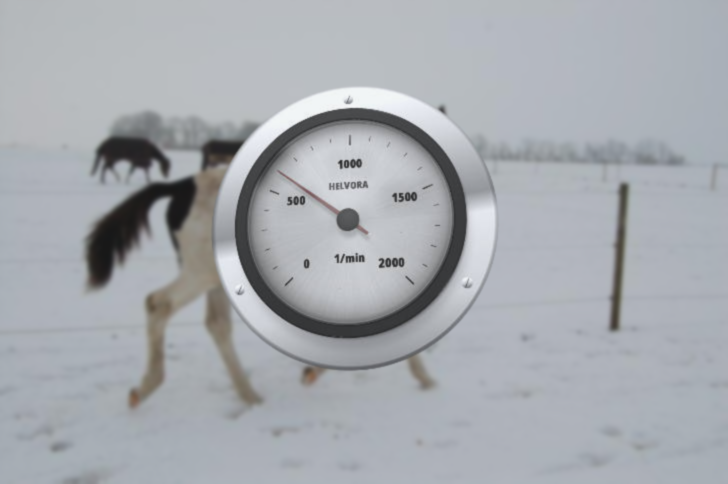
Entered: 600 rpm
